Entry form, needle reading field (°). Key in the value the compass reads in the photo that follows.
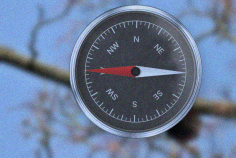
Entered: 270 °
